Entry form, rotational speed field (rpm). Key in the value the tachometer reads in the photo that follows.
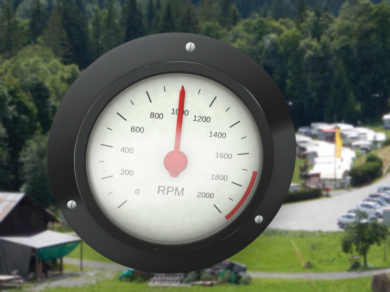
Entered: 1000 rpm
